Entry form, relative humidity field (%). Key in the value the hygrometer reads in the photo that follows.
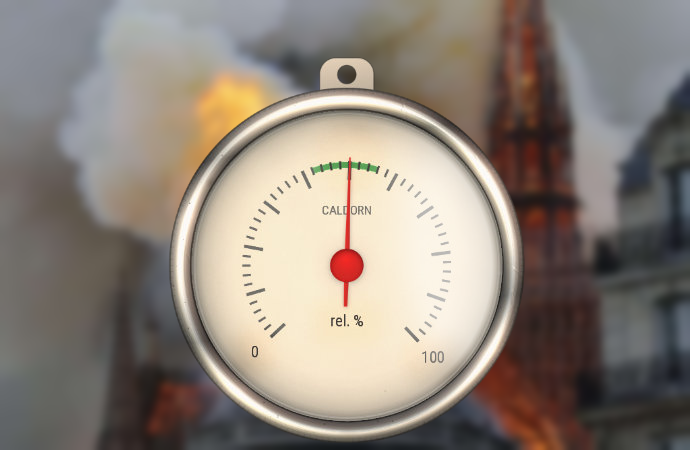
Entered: 50 %
